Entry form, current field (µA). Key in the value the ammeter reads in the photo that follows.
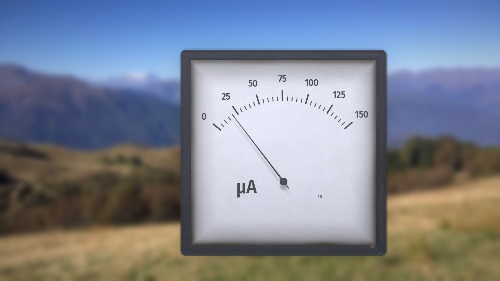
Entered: 20 µA
